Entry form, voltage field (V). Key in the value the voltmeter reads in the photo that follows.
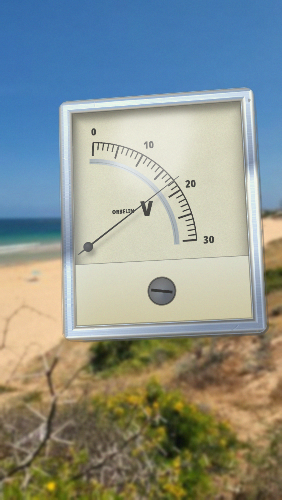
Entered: 18 V
